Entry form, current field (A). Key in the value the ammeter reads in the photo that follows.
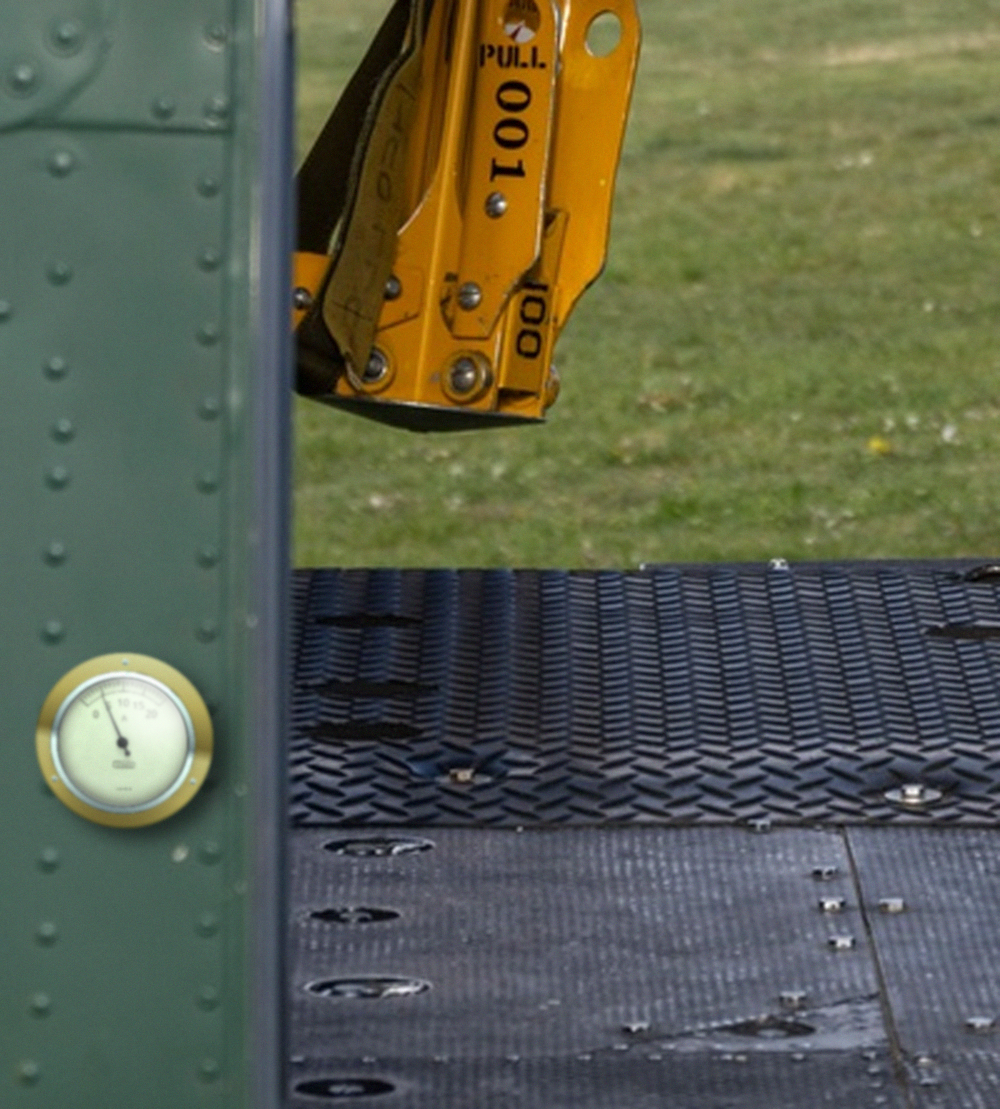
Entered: 5 A
